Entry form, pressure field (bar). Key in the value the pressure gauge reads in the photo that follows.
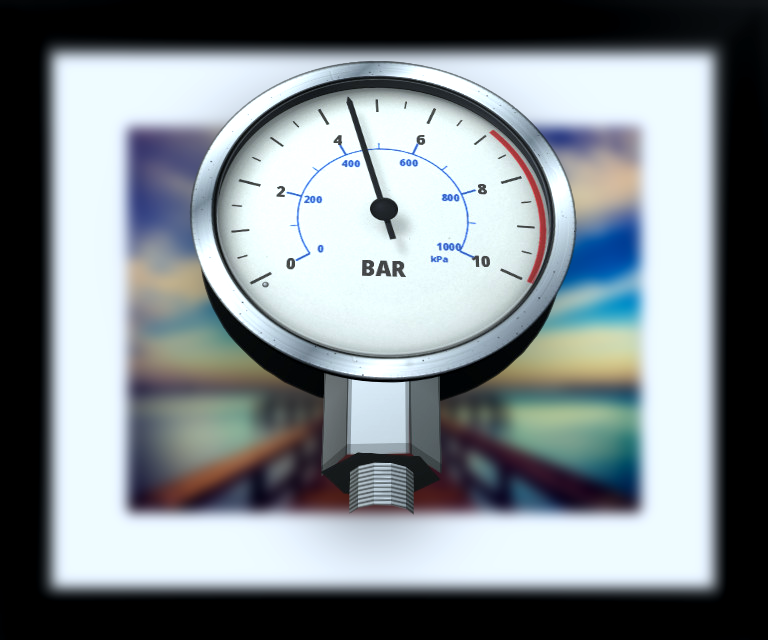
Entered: 4.5 bar
